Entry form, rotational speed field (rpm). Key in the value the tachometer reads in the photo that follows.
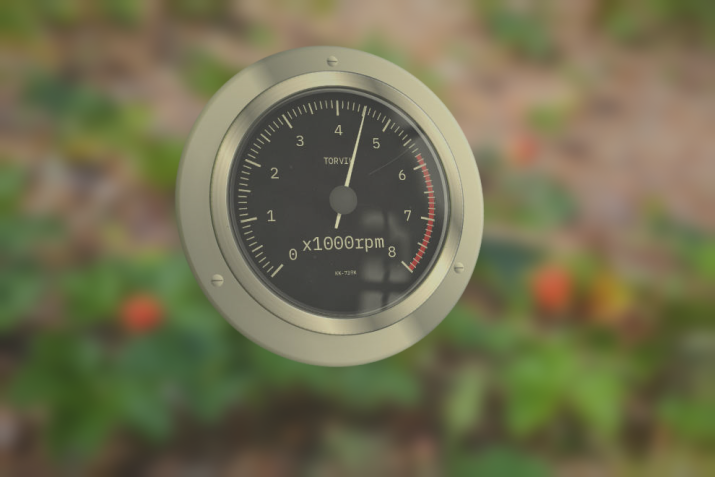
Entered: 4500 rpm
